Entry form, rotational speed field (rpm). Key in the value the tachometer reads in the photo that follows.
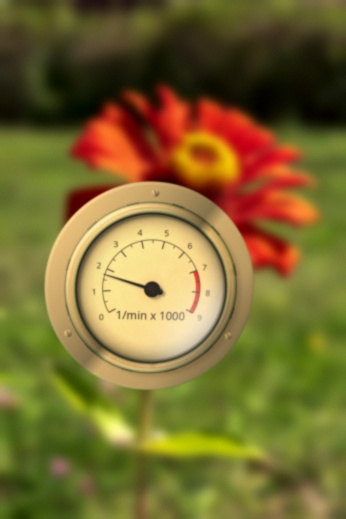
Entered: 1750 rpm
